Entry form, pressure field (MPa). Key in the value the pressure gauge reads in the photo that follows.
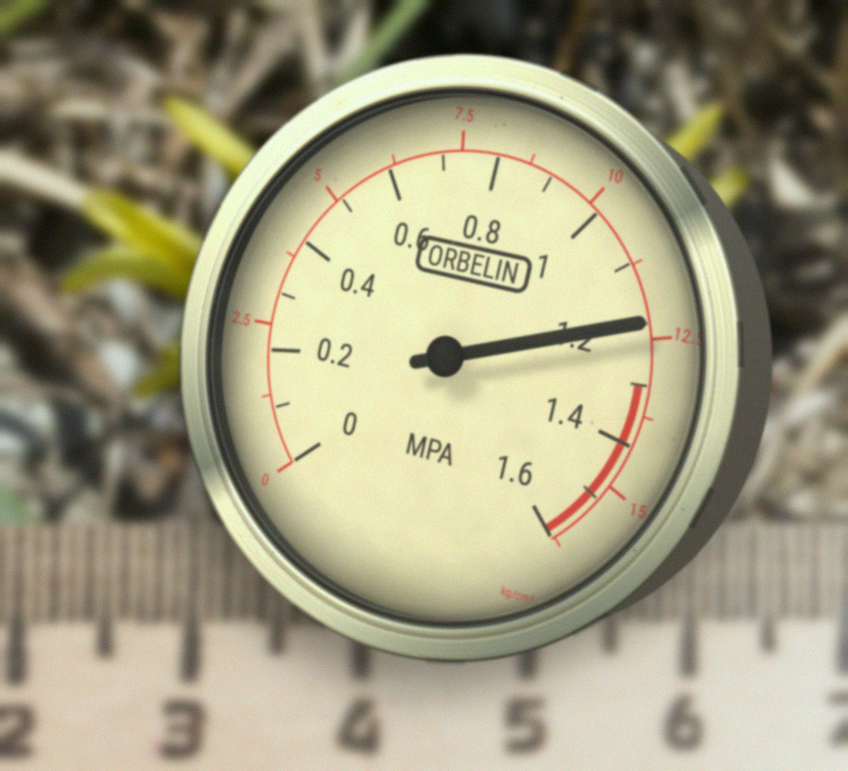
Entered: 1.2 MPa
